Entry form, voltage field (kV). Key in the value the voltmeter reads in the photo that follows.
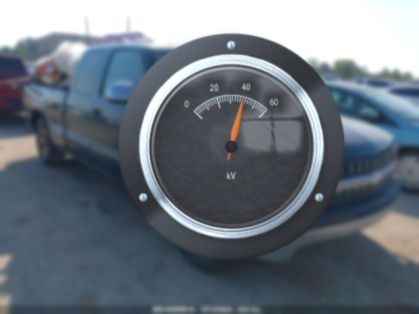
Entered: 40 kV
